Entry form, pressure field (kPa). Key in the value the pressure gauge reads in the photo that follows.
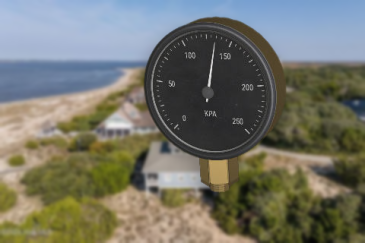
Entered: 135 kPa
